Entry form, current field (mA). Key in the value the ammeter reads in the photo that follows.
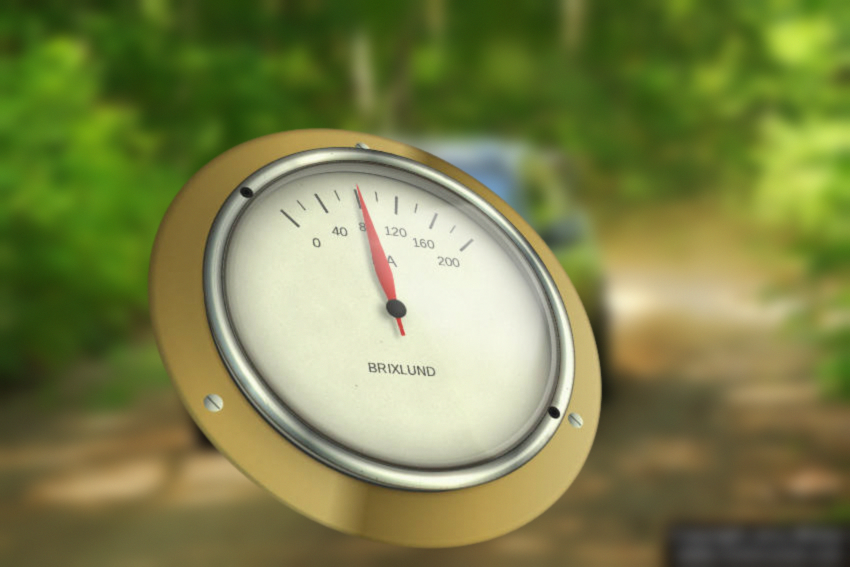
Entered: 80 mA
